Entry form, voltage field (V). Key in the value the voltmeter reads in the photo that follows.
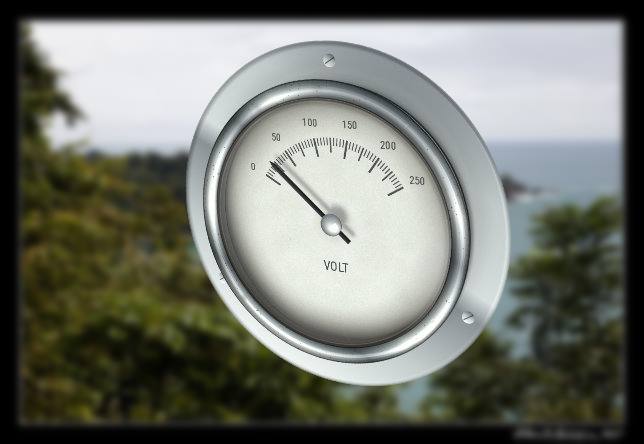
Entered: 25 V
